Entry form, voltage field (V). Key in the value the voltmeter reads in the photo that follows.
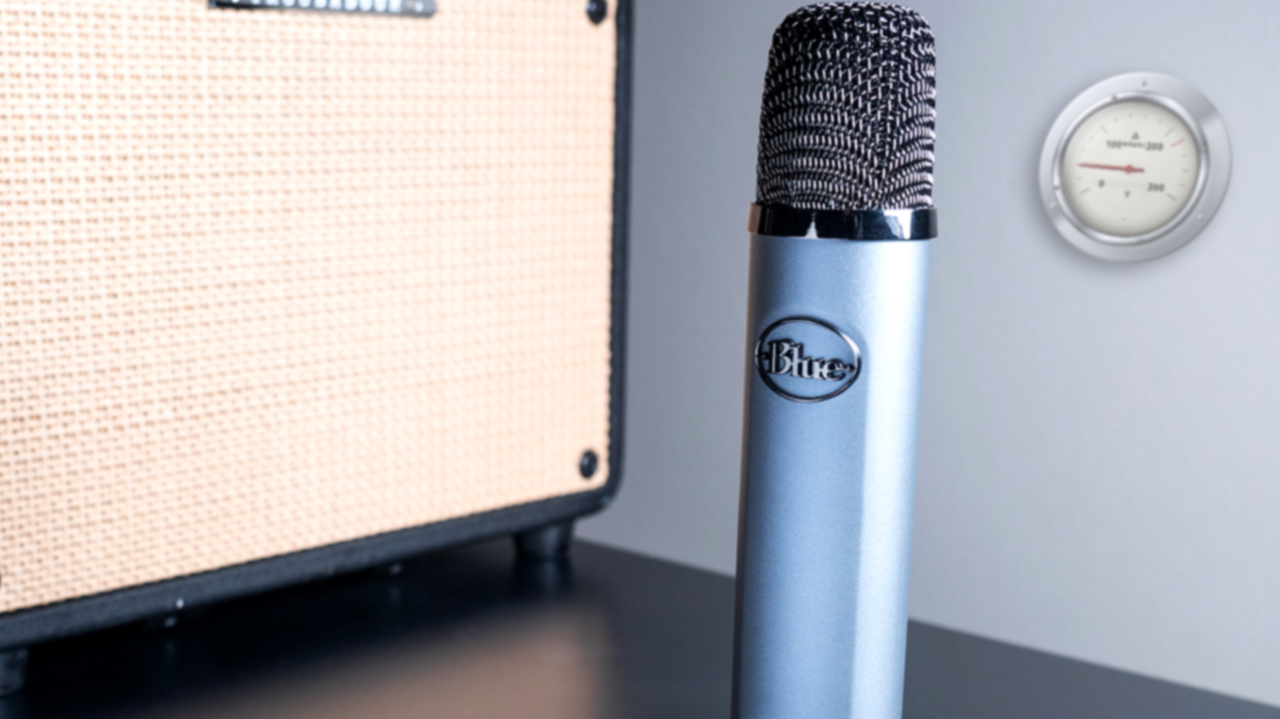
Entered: 40 V
